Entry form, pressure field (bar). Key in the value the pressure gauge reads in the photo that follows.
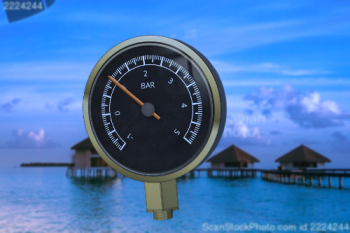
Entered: 1 bar
